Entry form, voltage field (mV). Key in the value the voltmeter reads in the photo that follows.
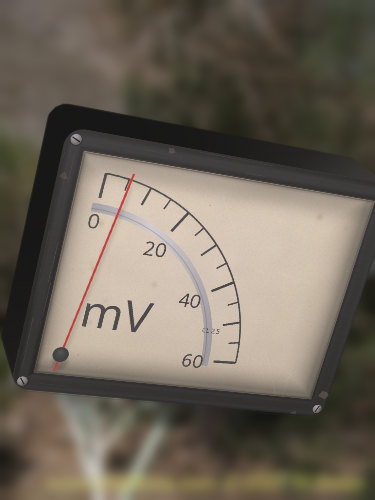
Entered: 5 mV
